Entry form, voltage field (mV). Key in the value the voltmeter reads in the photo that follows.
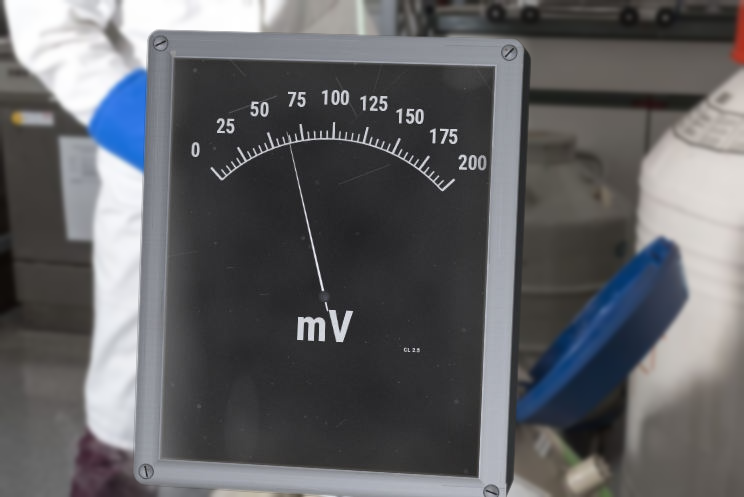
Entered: 65 mV
